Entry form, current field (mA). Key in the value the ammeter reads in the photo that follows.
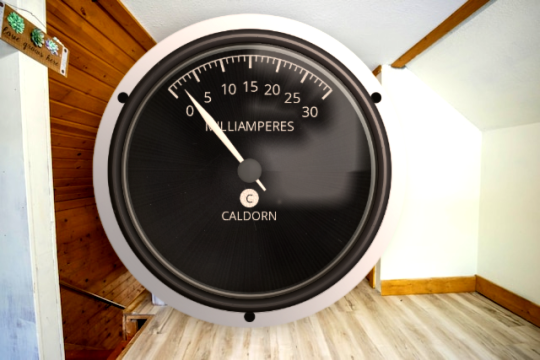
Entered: 2 mA
